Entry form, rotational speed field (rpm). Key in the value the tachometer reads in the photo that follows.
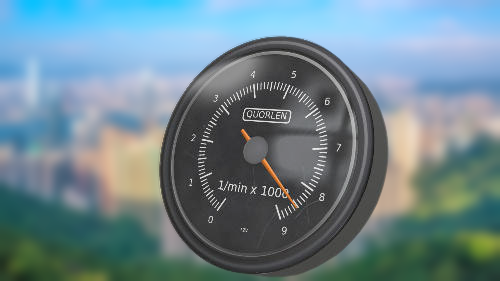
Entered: 8500 rpm
